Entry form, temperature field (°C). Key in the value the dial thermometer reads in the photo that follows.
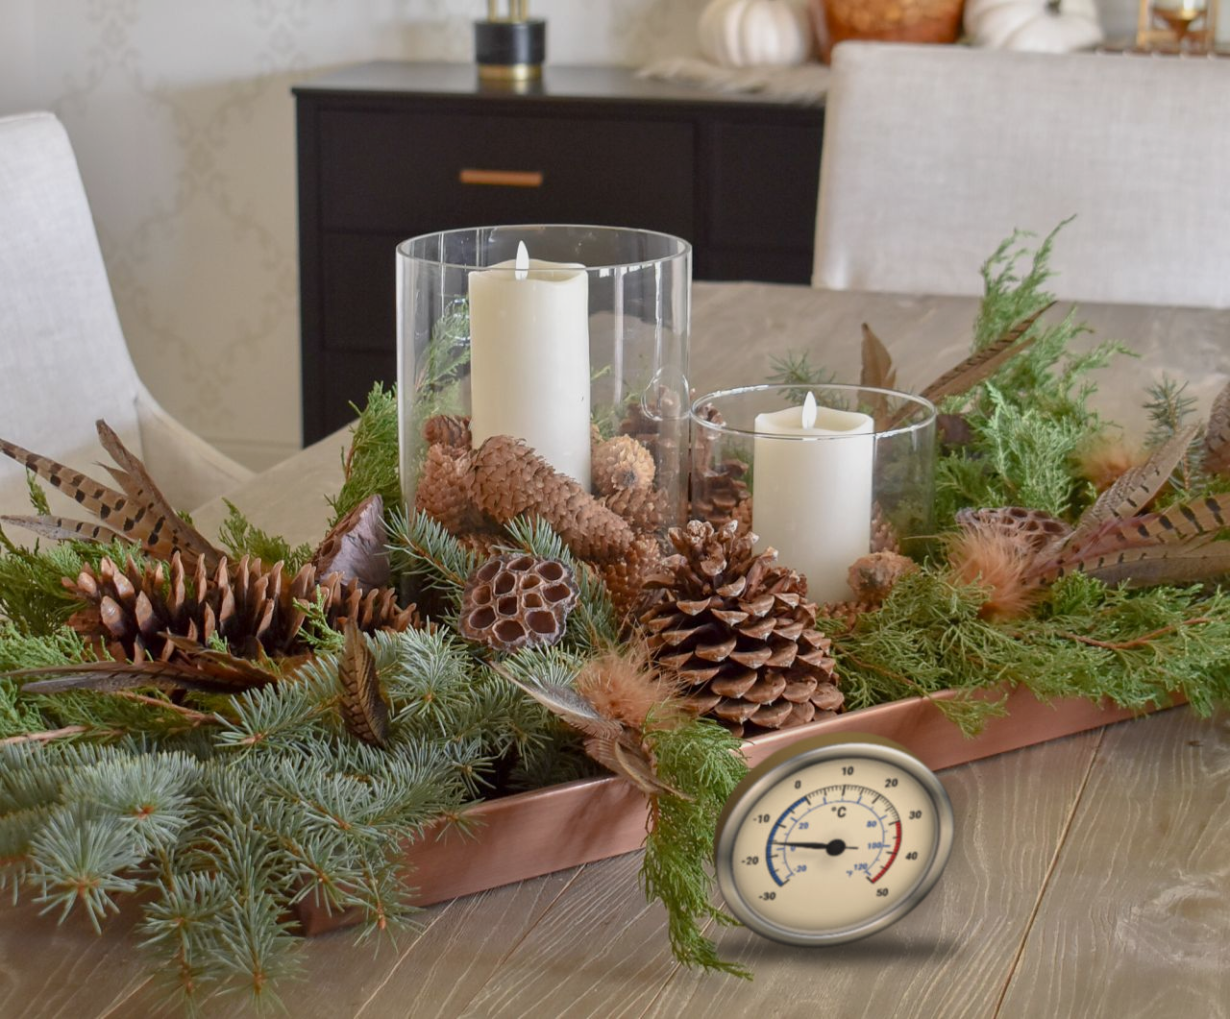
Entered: -15 °C
